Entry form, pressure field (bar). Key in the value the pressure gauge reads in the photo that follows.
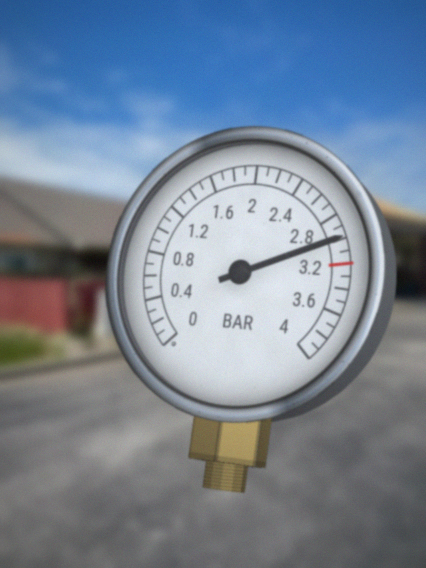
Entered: 3 bar
